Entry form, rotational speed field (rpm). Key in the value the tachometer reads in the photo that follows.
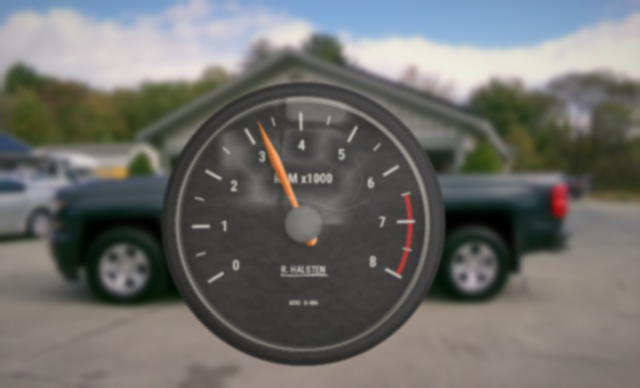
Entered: 3250 rpm
